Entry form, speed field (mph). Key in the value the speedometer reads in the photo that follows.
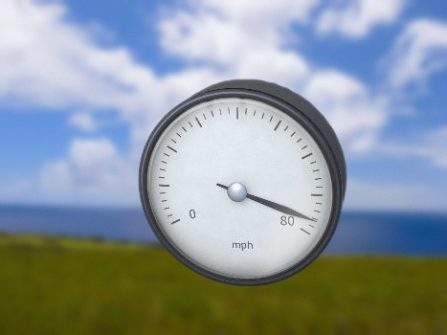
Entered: 76 mph
